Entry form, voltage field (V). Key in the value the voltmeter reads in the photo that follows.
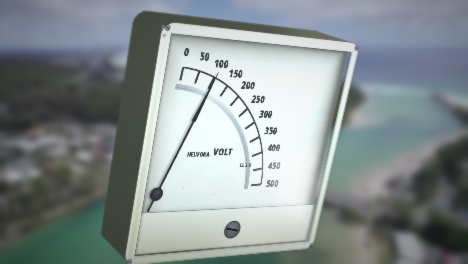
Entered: 100 V
